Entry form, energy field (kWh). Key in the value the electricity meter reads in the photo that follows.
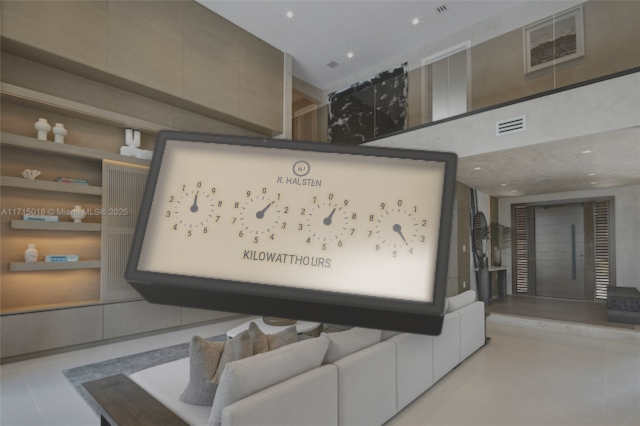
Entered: 94 kWh
